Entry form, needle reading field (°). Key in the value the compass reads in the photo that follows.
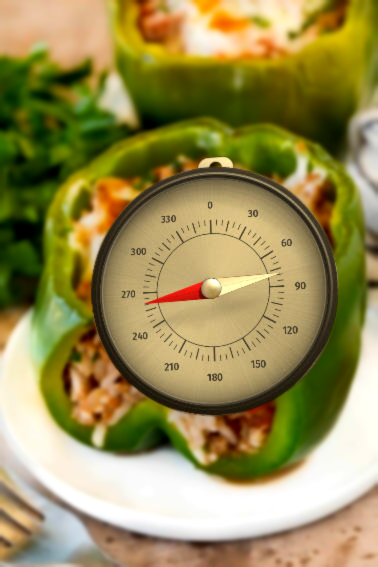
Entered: 260 °
